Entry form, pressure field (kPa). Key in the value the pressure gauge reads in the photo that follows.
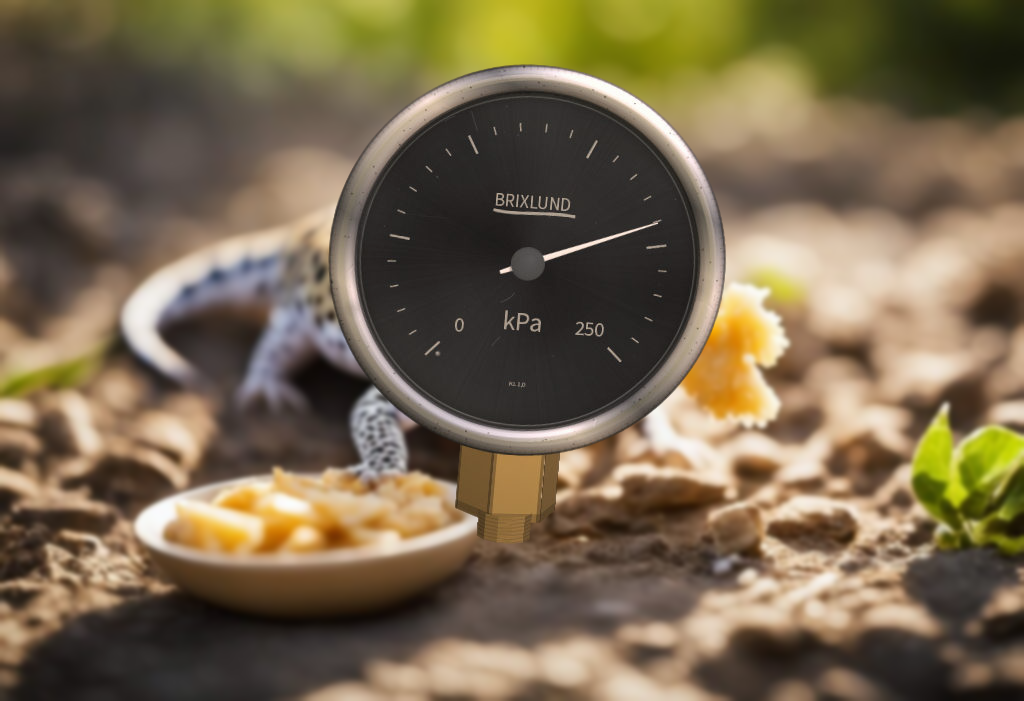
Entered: 190 kPa
